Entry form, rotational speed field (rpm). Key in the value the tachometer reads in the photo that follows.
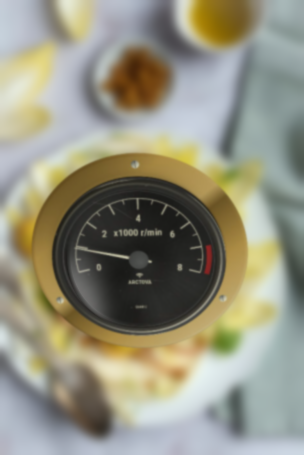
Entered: 1000 rpm
